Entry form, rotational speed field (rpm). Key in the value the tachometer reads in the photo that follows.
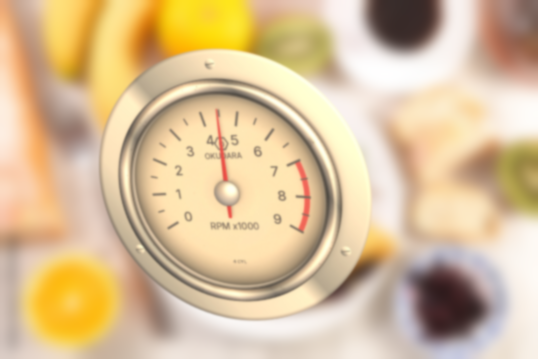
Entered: 4500 rpm
